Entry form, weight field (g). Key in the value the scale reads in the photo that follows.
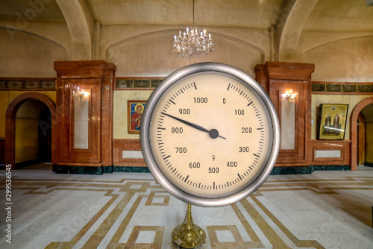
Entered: 850 g
